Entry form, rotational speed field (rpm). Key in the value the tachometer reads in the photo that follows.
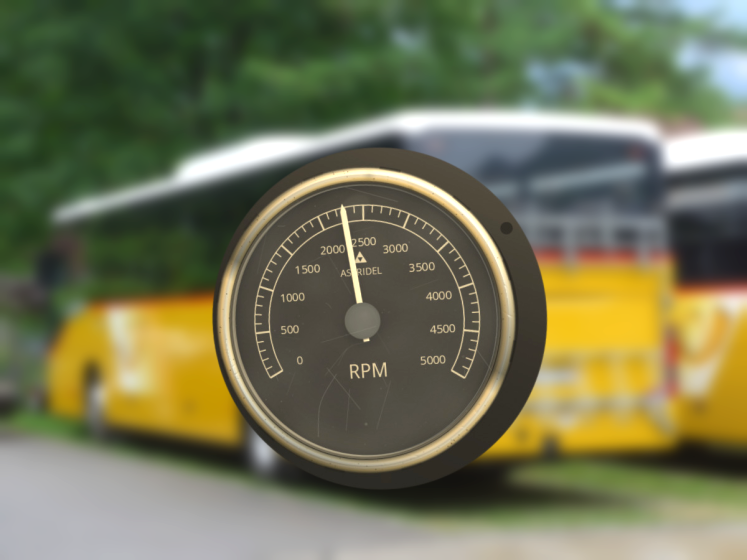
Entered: 2300 rpm
